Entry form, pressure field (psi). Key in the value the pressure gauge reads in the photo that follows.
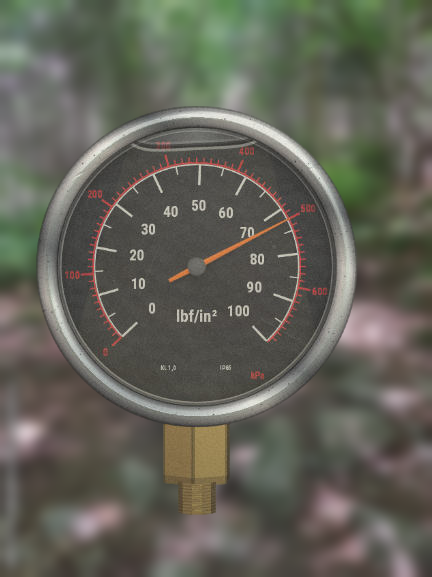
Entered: 72.5 psi
